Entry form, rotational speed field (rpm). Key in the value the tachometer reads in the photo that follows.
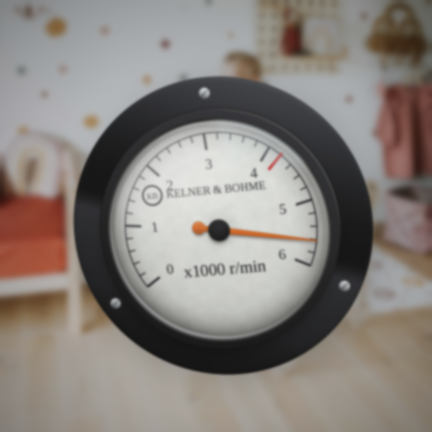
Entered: 5600 rpm
